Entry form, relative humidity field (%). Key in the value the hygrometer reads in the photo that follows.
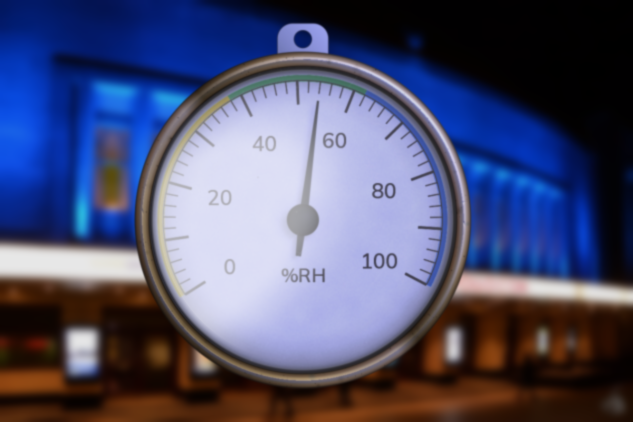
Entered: 54 %
